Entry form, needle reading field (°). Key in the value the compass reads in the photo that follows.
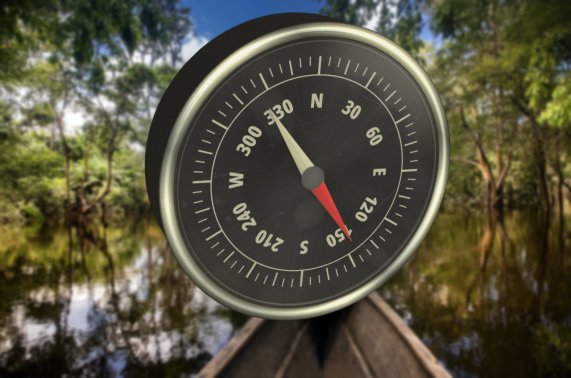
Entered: 145 °
